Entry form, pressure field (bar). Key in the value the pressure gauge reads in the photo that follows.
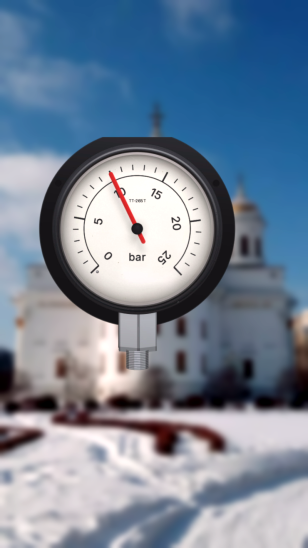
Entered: 10 bar
